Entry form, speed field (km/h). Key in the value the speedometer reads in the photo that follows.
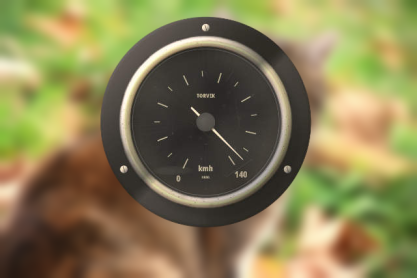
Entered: 135 km/h
